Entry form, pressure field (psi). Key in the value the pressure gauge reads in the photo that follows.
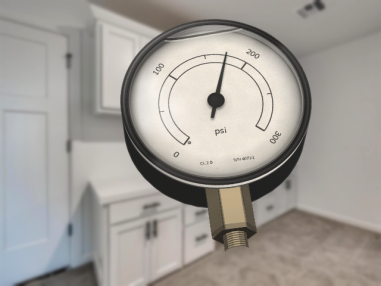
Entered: 175 psi
